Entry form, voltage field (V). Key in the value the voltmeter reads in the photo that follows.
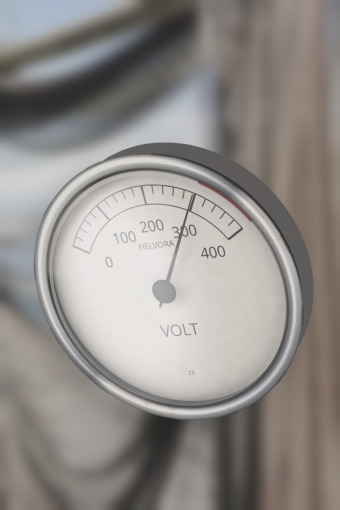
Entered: 300 V
